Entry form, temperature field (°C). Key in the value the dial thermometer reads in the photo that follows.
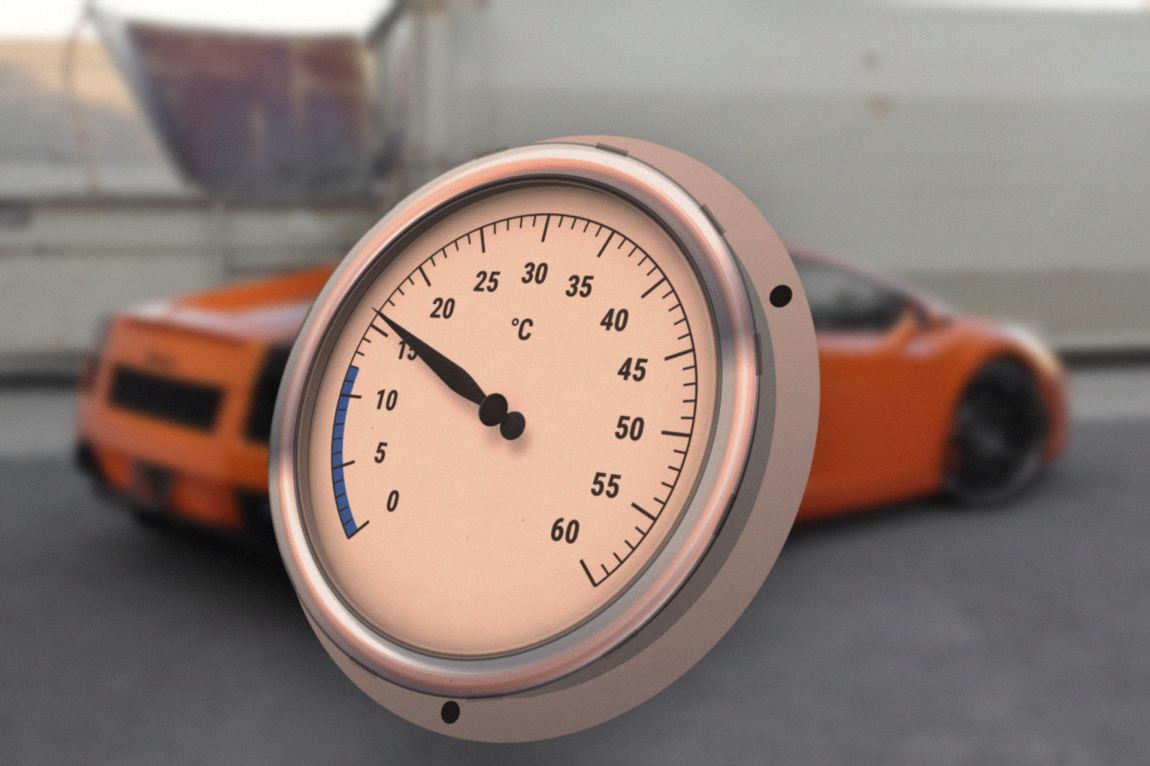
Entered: 16 °C
